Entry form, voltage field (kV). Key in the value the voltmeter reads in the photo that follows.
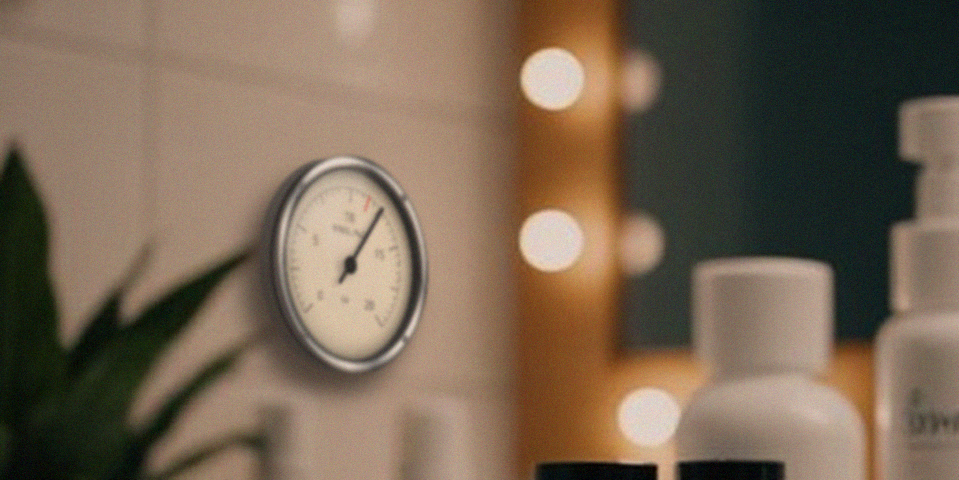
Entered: 12.5 kV
